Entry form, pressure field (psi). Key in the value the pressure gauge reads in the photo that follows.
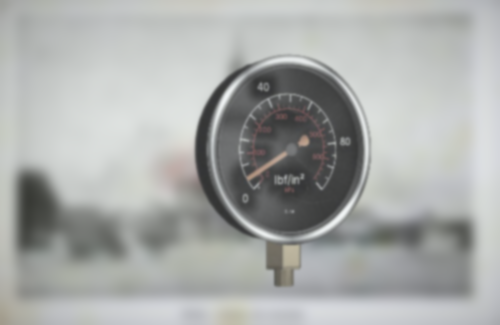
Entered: 5 psi
